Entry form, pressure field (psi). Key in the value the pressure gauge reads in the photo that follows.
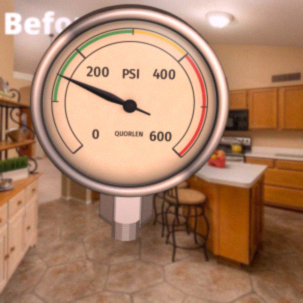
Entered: 150 psi
